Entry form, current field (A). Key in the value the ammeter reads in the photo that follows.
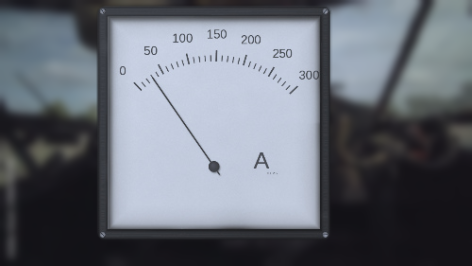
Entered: 30 A
